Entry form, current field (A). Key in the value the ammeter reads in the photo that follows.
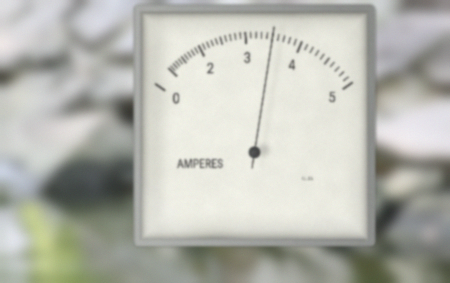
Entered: 3.5 A
